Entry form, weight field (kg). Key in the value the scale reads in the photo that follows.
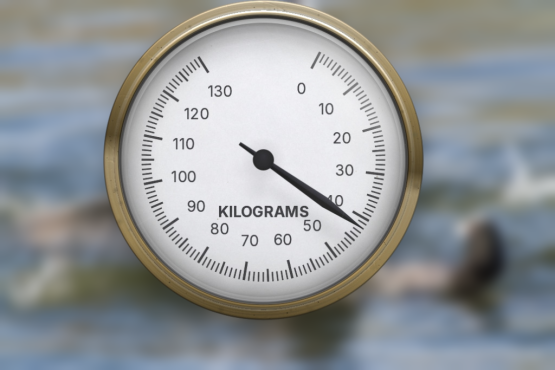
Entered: 42 kg
